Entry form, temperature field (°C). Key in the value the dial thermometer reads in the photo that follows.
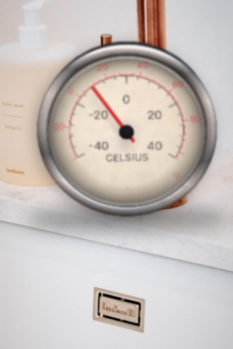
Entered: -12 °C
